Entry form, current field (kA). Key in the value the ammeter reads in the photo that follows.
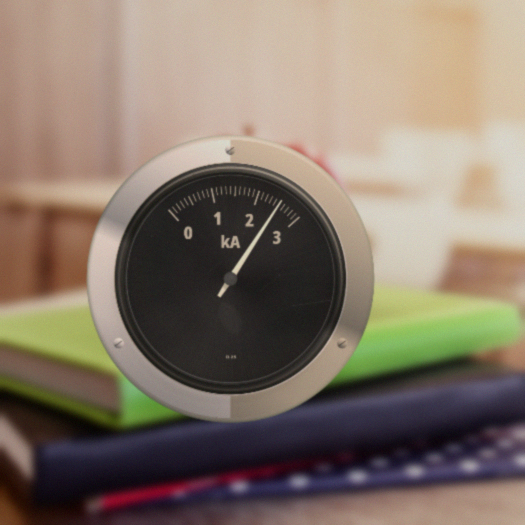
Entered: 2.5 kA
